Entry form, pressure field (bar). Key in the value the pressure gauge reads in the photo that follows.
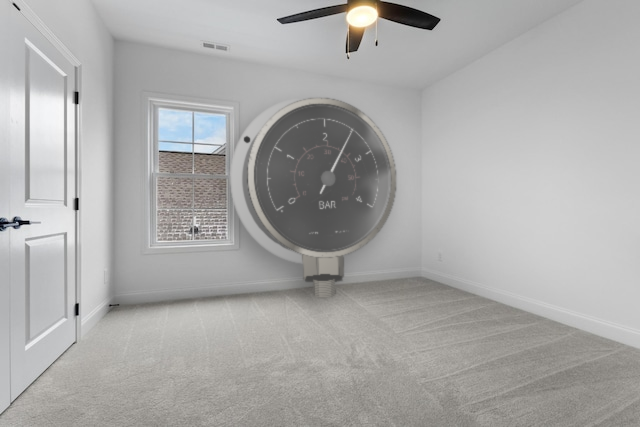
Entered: 2.5 bar
